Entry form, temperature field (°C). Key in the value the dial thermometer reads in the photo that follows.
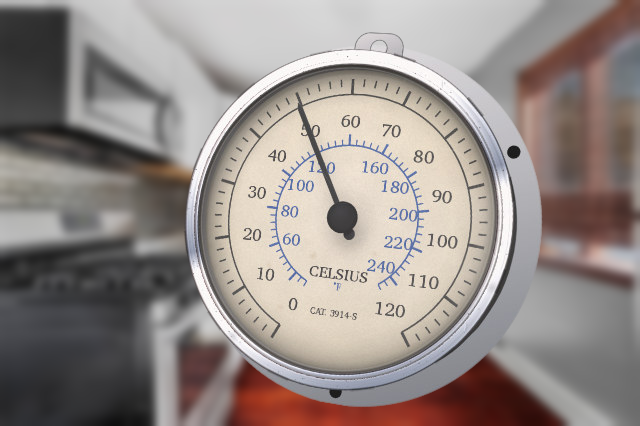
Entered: 50 °C
